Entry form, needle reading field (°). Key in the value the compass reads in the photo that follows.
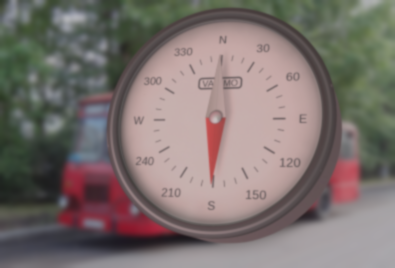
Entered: 180 °
